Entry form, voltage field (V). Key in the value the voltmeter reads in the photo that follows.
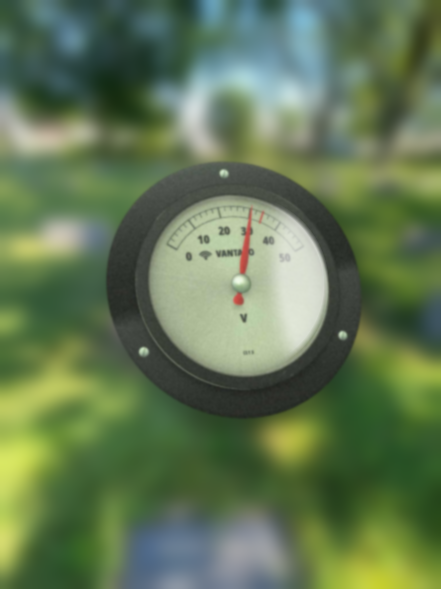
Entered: 30 V
